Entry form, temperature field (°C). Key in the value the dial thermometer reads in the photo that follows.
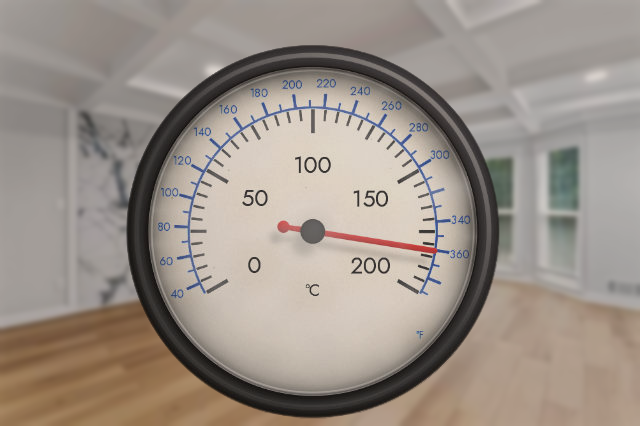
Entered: 182.5 °C
